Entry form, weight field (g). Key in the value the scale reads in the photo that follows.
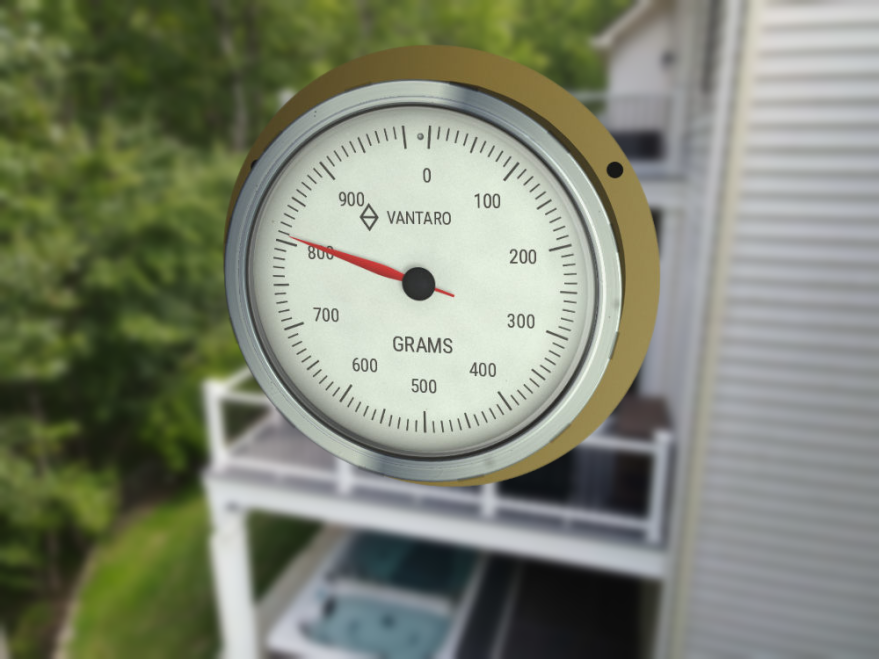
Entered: 810 g
